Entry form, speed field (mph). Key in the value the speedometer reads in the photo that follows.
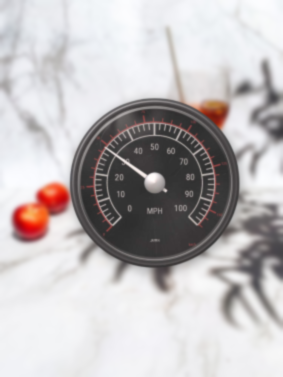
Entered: 30 mph
